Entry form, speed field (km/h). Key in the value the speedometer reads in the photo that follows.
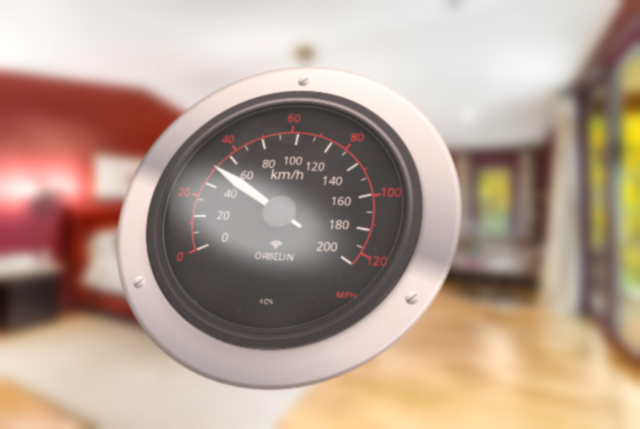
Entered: 50 km/h
